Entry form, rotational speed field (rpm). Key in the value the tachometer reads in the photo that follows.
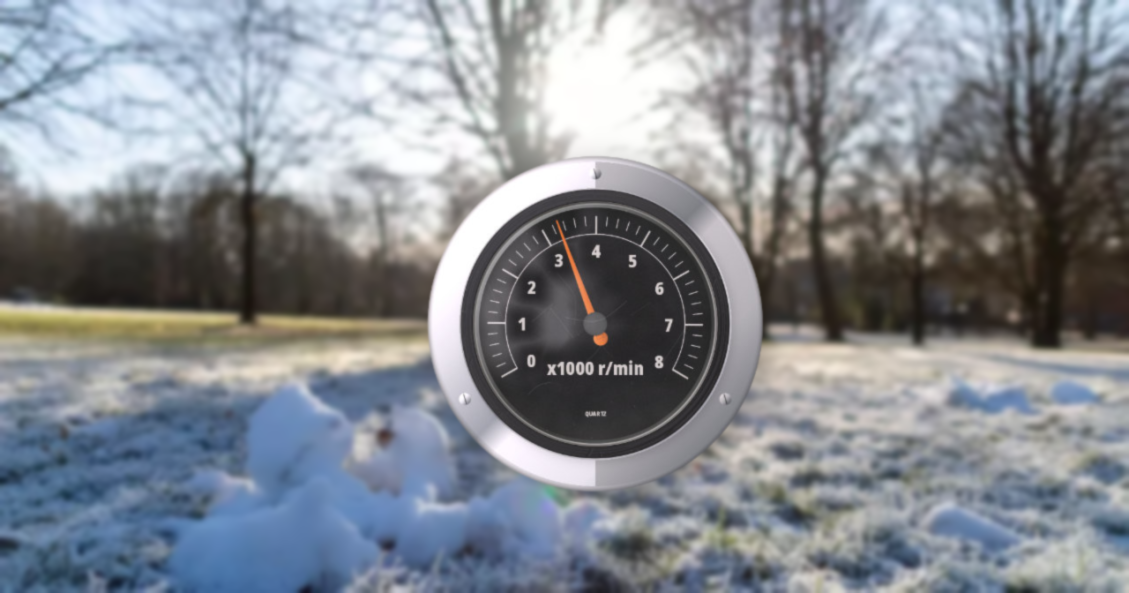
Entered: 3300 rpm
